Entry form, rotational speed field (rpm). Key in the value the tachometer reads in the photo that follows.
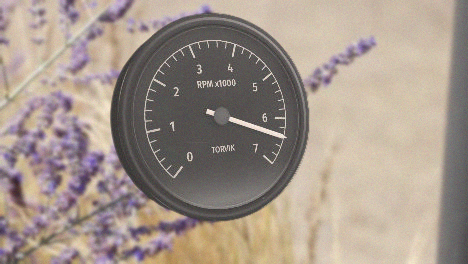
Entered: 6400 rpm
